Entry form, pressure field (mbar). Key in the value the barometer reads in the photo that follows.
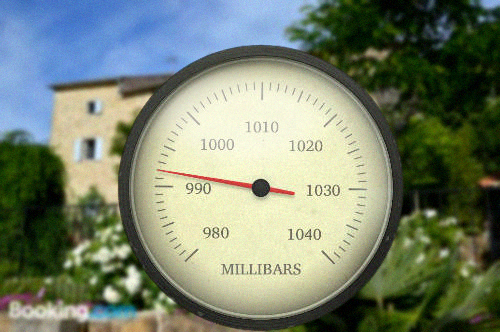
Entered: 992 mbar
